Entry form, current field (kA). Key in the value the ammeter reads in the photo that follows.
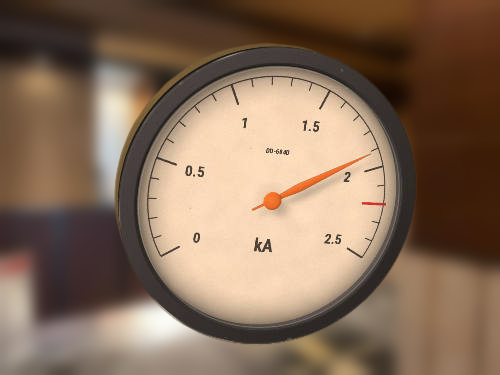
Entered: 1.9 kA
